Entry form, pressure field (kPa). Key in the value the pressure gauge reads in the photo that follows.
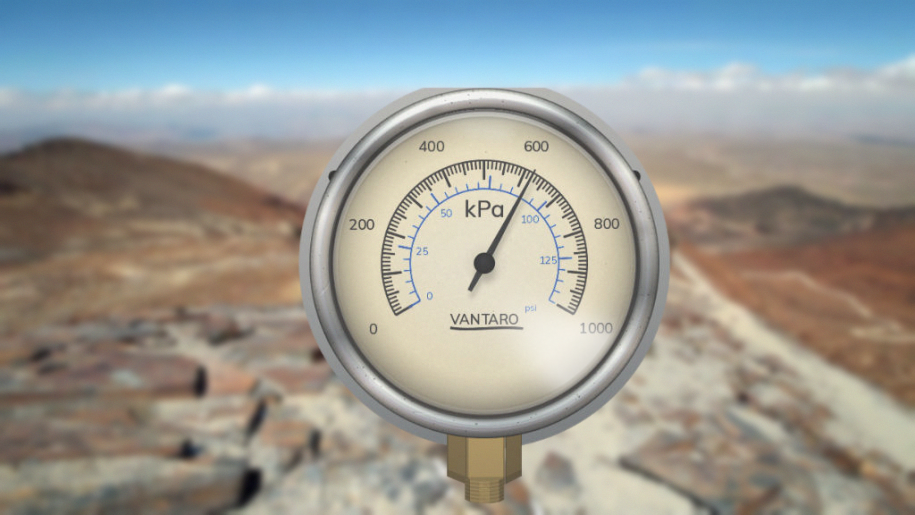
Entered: 620 kPa
